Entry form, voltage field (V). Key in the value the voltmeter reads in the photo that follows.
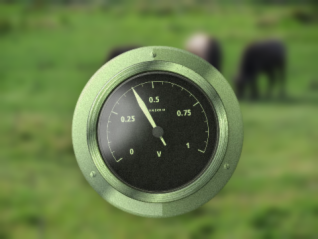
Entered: 0.4 V
